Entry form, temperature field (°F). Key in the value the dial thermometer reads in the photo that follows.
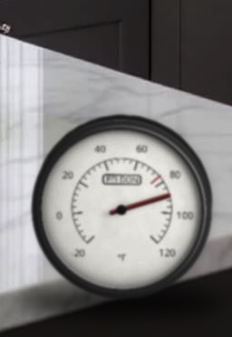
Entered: 88 °F
